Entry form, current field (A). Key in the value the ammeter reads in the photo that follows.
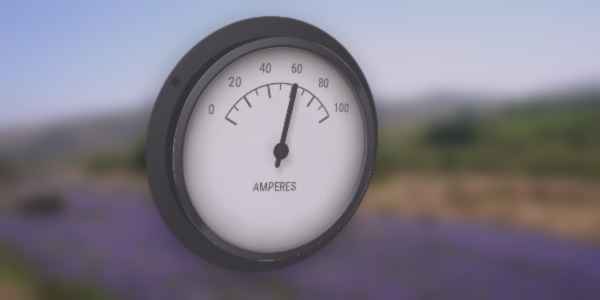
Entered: 60 A
